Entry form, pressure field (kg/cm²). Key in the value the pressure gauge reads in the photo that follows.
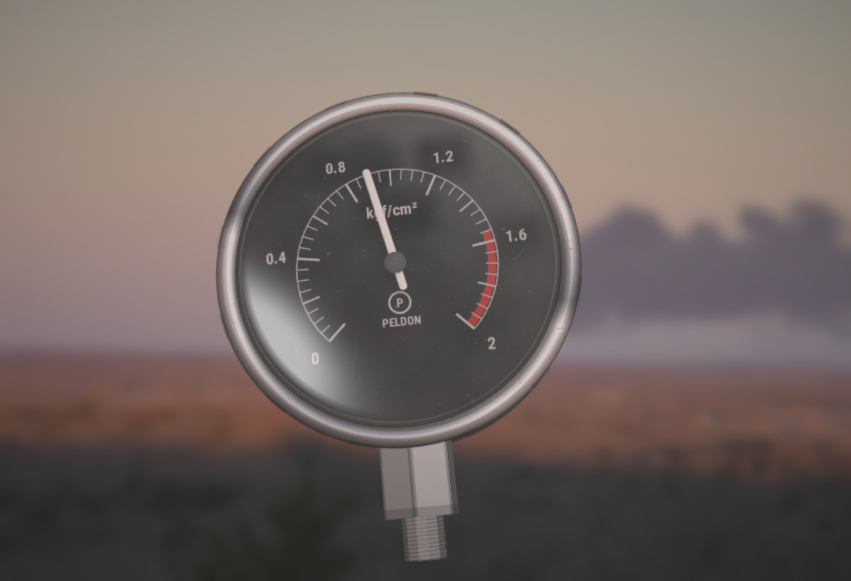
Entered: 0.9 kg/cm²
